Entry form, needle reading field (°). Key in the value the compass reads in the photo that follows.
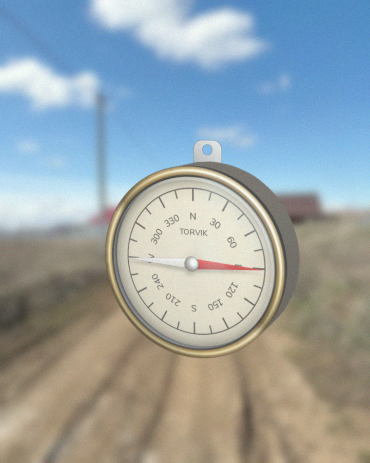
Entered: 90 °
